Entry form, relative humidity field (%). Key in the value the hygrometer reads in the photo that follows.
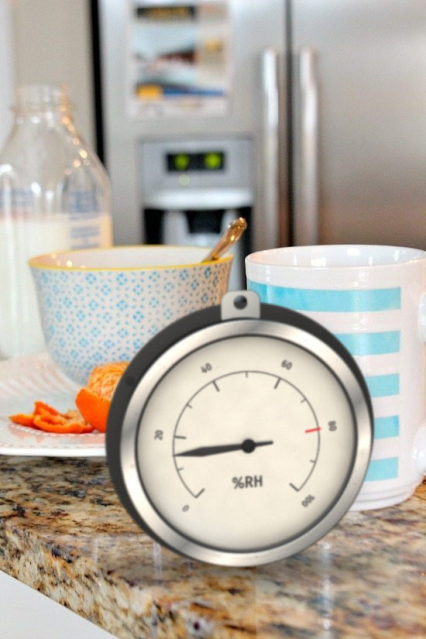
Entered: 15 %
